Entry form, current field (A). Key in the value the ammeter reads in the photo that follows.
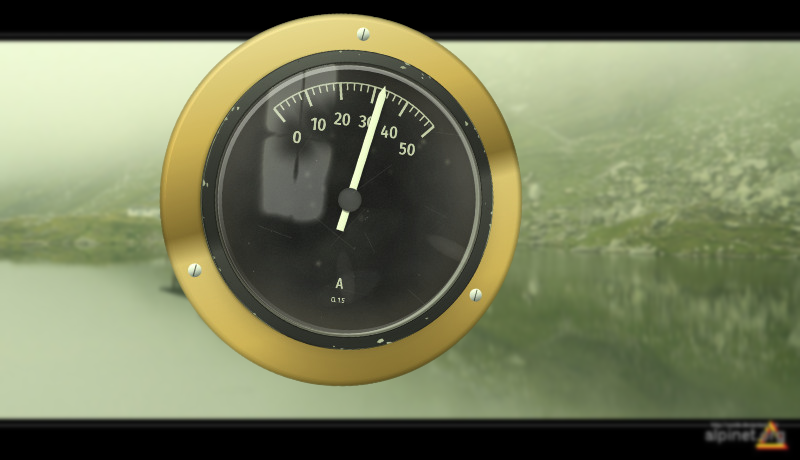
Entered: 32 A
